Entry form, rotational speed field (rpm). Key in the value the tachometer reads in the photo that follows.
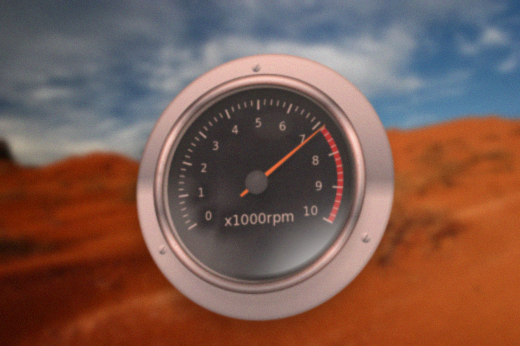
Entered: 7200 rpm
